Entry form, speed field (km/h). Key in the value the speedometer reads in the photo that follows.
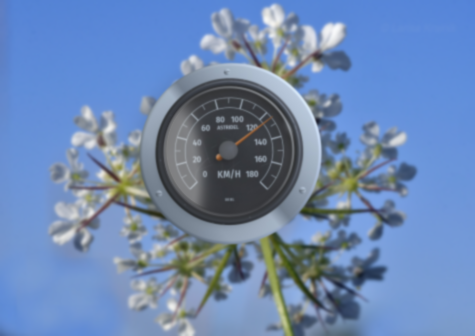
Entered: 125 km/h
